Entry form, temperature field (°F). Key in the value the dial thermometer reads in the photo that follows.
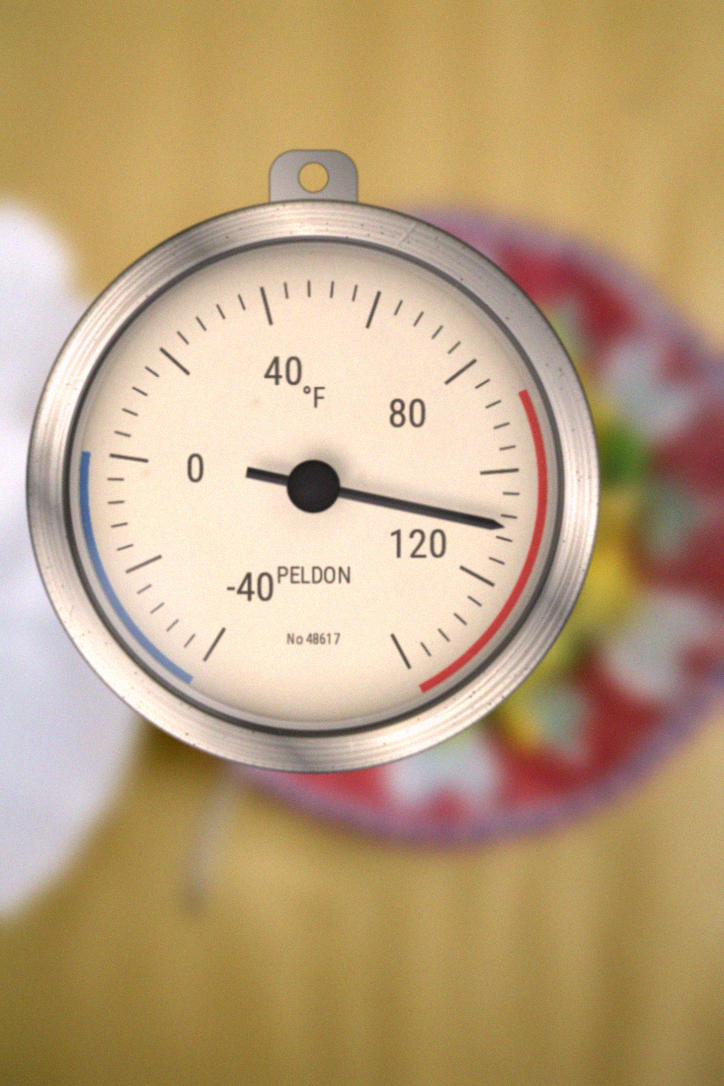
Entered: 110 °F
